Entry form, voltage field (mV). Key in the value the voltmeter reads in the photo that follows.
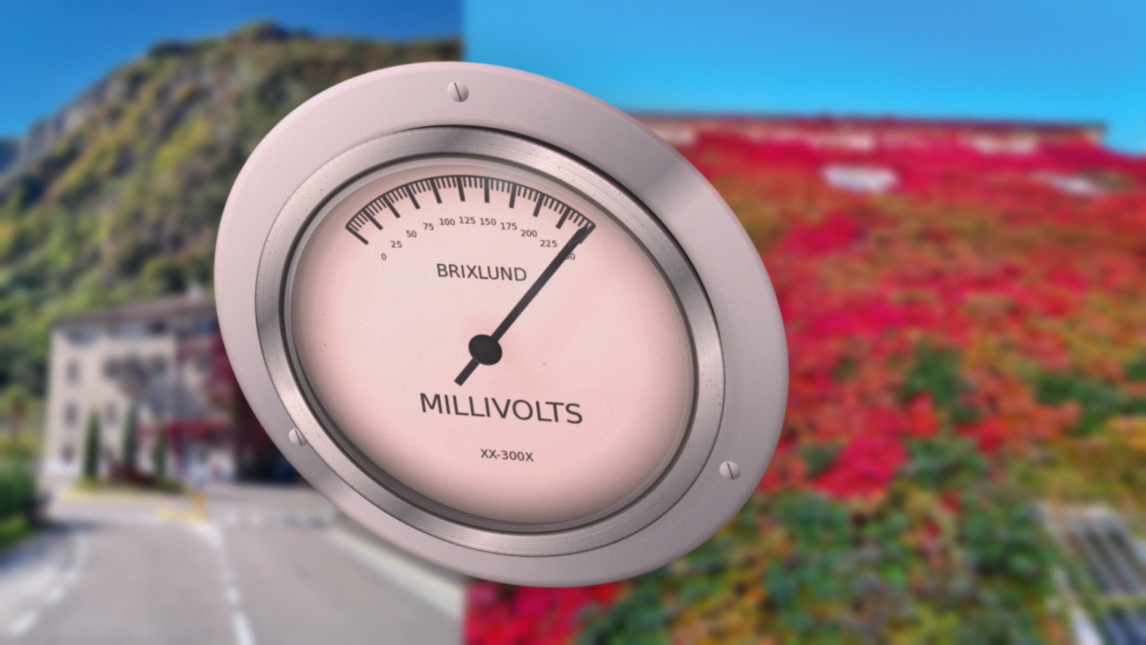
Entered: 245 mV
